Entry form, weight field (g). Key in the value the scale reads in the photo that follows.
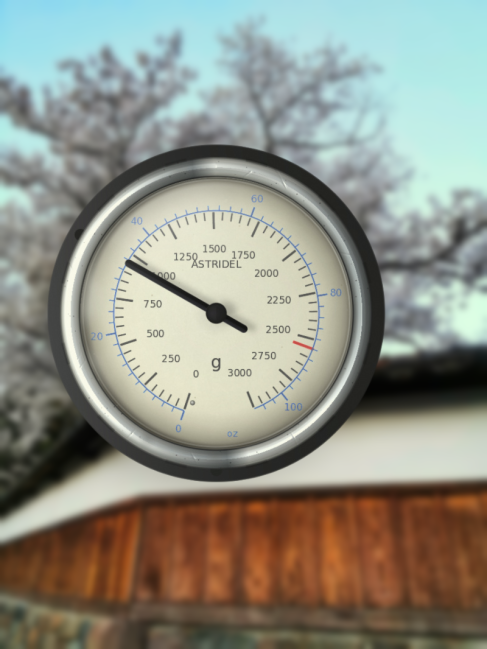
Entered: 950 g
